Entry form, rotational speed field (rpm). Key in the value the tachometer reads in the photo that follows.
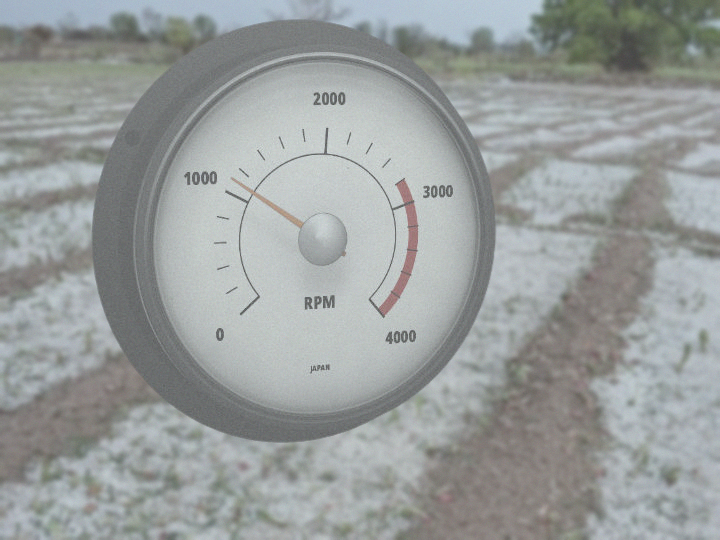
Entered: 1100 rpm
